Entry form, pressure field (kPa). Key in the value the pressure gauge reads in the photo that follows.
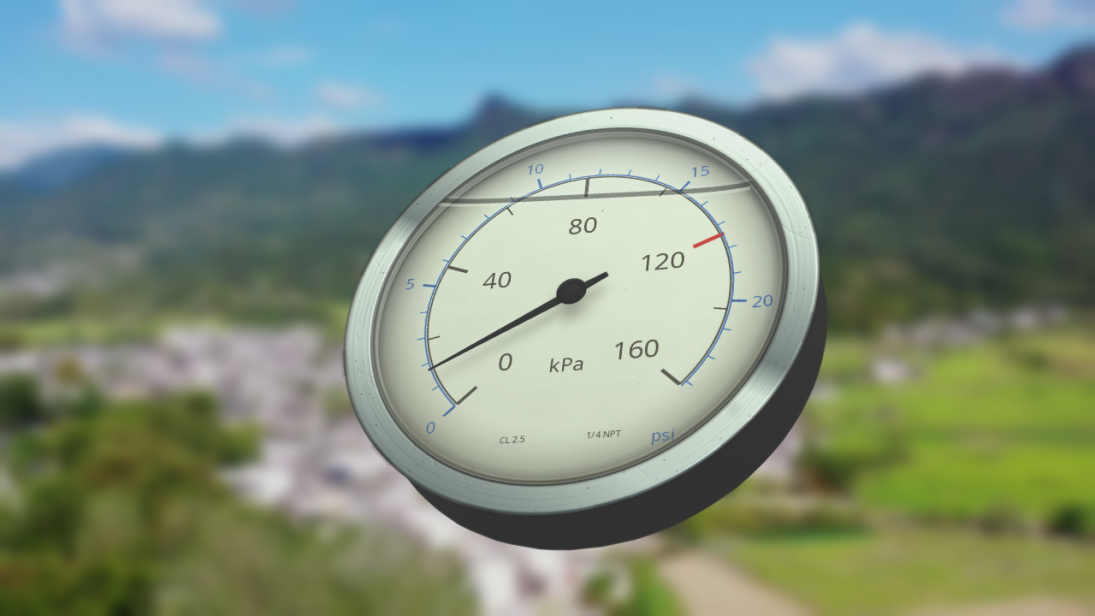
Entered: 10 kPa
